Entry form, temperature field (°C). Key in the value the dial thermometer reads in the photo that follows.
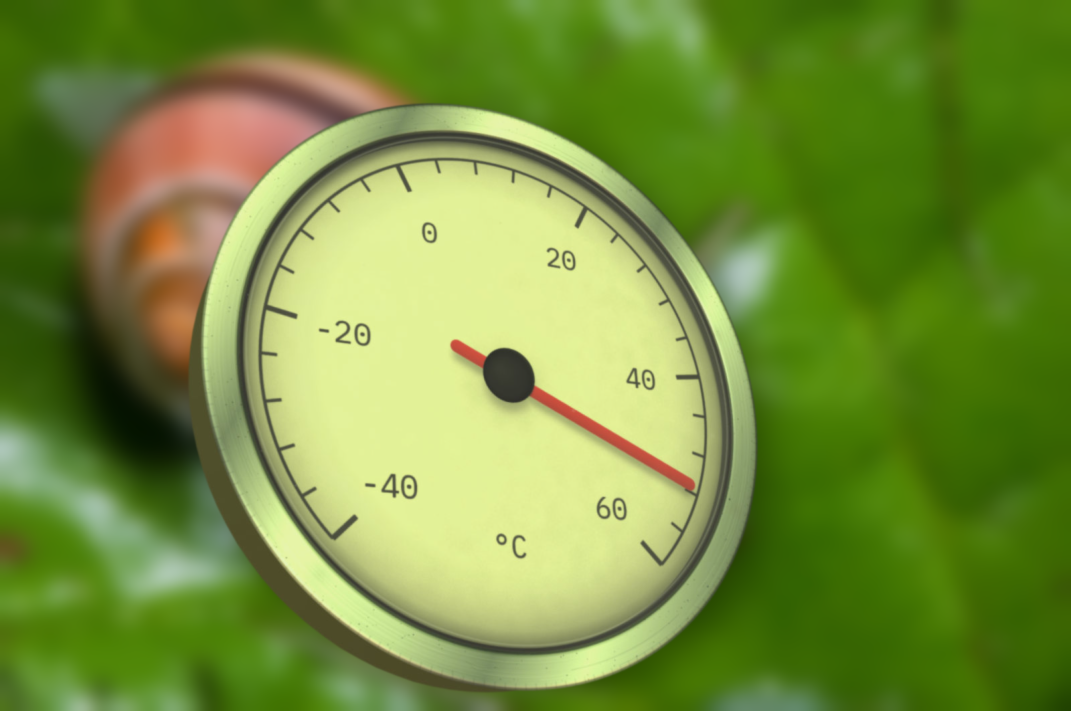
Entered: 52 °C
